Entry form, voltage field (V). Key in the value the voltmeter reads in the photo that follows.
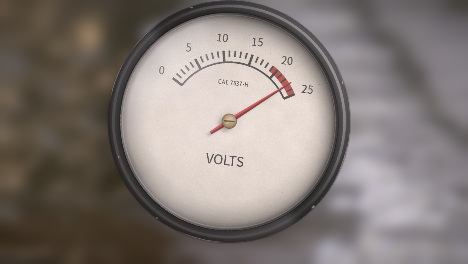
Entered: 23 V
